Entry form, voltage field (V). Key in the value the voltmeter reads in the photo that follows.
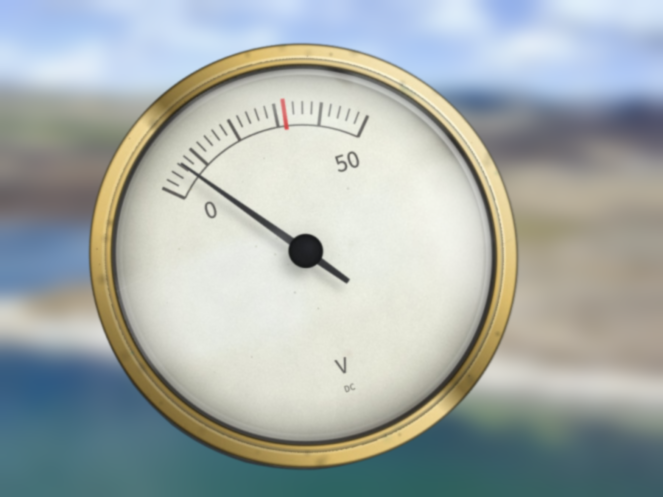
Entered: 6 V
